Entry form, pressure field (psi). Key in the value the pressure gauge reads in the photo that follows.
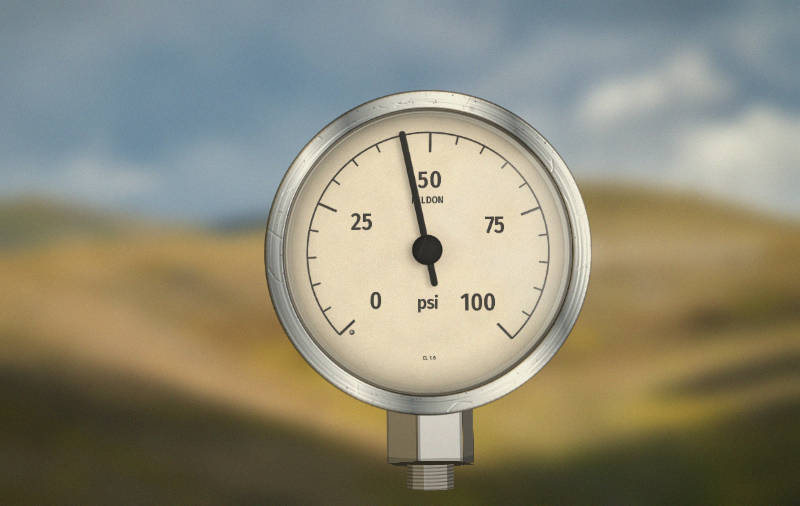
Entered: 45 psi
